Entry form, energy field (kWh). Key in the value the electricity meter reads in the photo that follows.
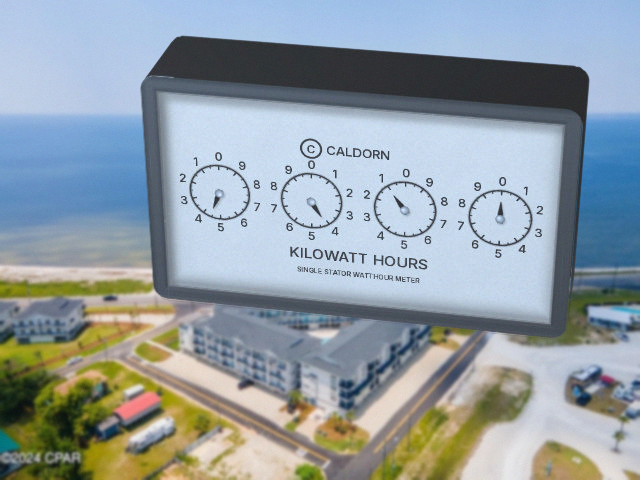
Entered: 4410 kWh
